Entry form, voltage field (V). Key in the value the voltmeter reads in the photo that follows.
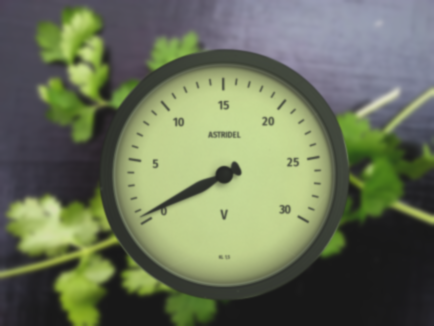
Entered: 0.5 V
